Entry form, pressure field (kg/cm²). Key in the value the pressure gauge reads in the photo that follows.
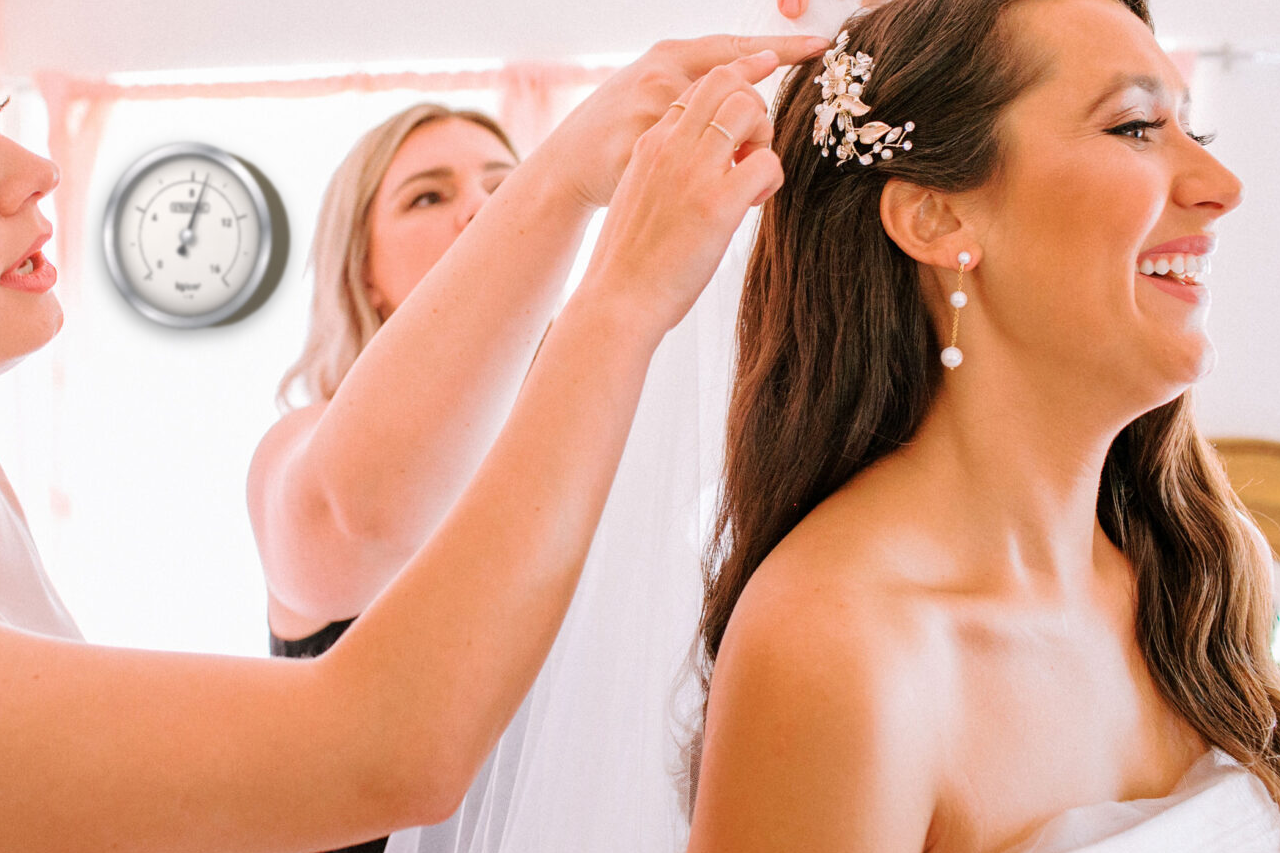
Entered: 9 kg/cm²
